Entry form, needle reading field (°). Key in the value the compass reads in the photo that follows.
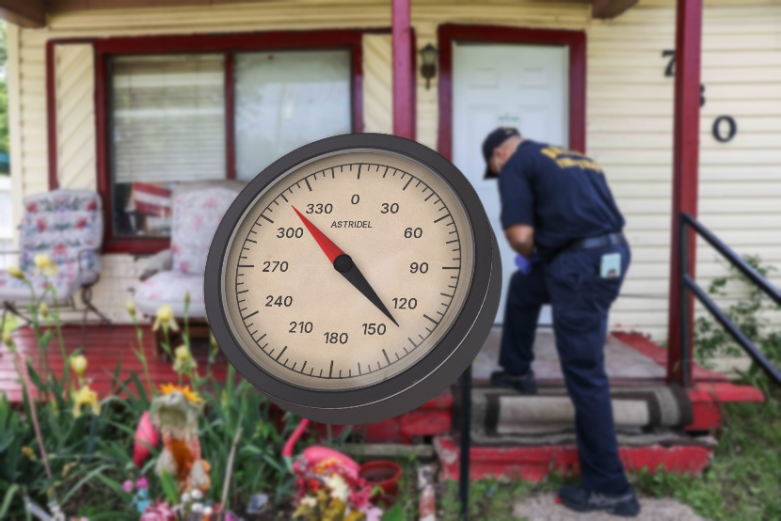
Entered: 315 °
